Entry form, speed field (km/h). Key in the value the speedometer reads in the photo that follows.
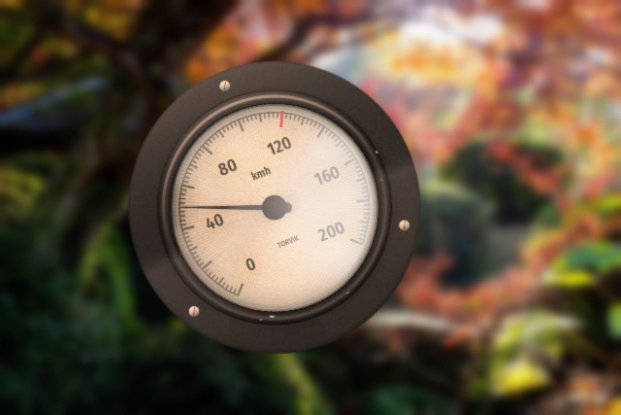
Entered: 50 km/h
